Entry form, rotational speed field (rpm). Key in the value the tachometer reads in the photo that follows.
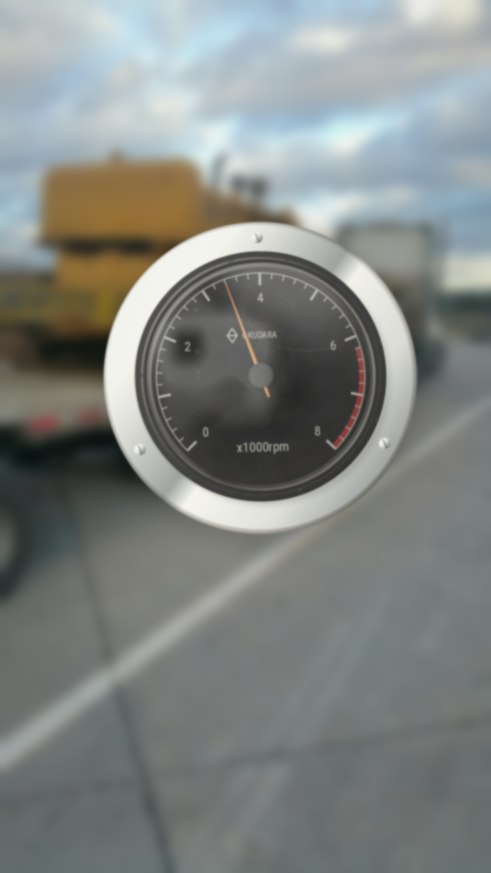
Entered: 3400 rpm
